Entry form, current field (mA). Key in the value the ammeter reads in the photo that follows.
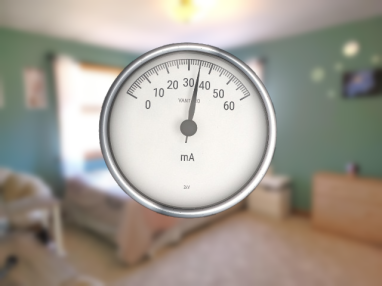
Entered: 35 mA
